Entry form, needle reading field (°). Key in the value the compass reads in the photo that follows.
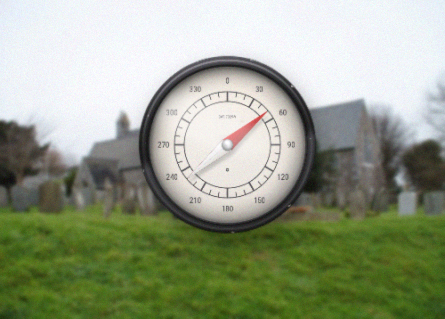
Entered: 50 °
